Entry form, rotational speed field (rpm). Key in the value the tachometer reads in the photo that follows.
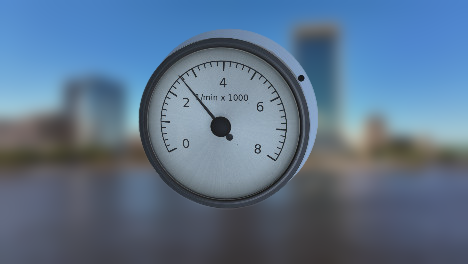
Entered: 2600 rpm
